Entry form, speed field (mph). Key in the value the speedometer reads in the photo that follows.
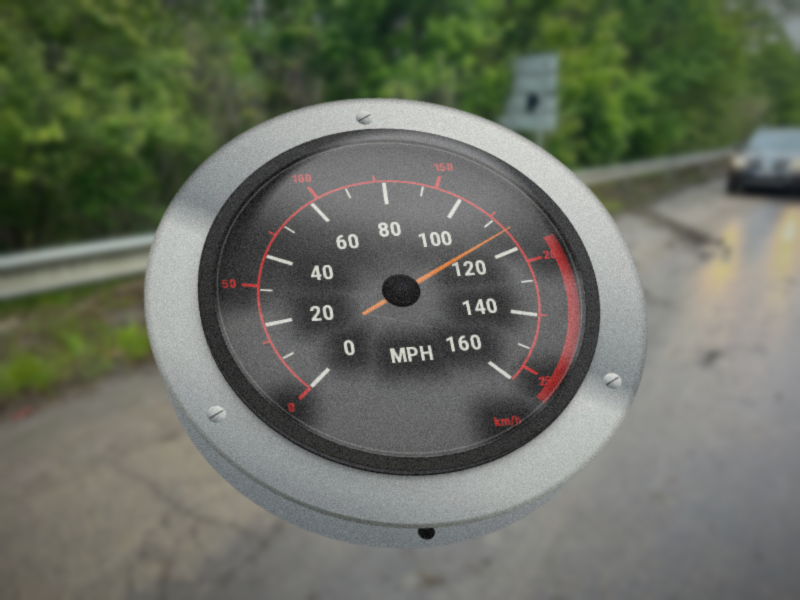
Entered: 115 mph
